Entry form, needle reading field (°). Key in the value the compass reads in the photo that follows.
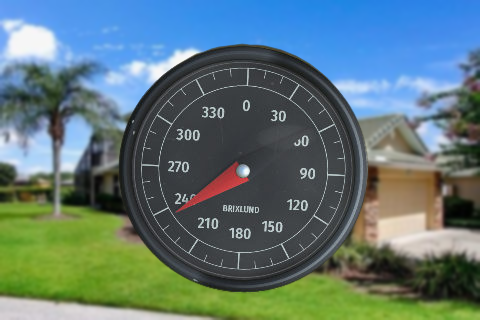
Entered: 235 °
